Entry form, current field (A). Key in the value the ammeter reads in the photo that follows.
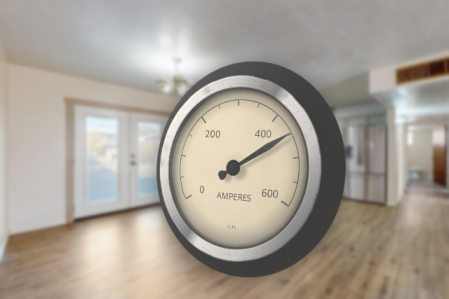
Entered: 450 A
